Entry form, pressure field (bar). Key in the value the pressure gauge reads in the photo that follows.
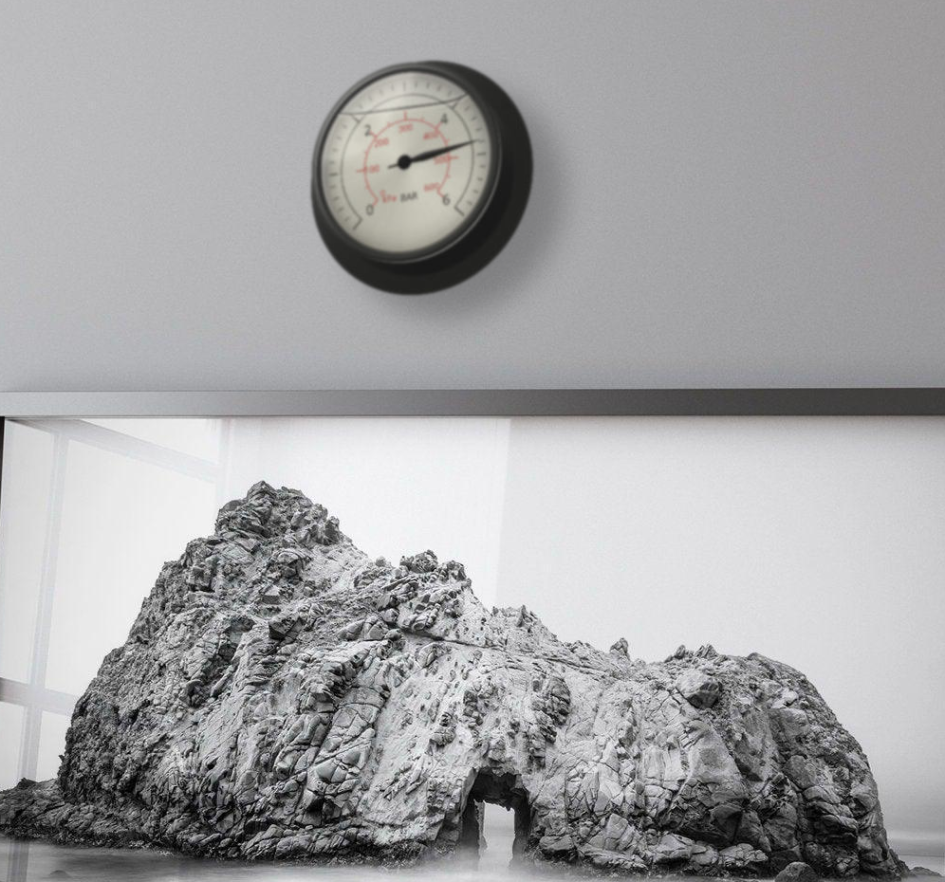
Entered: 4.8 bar
